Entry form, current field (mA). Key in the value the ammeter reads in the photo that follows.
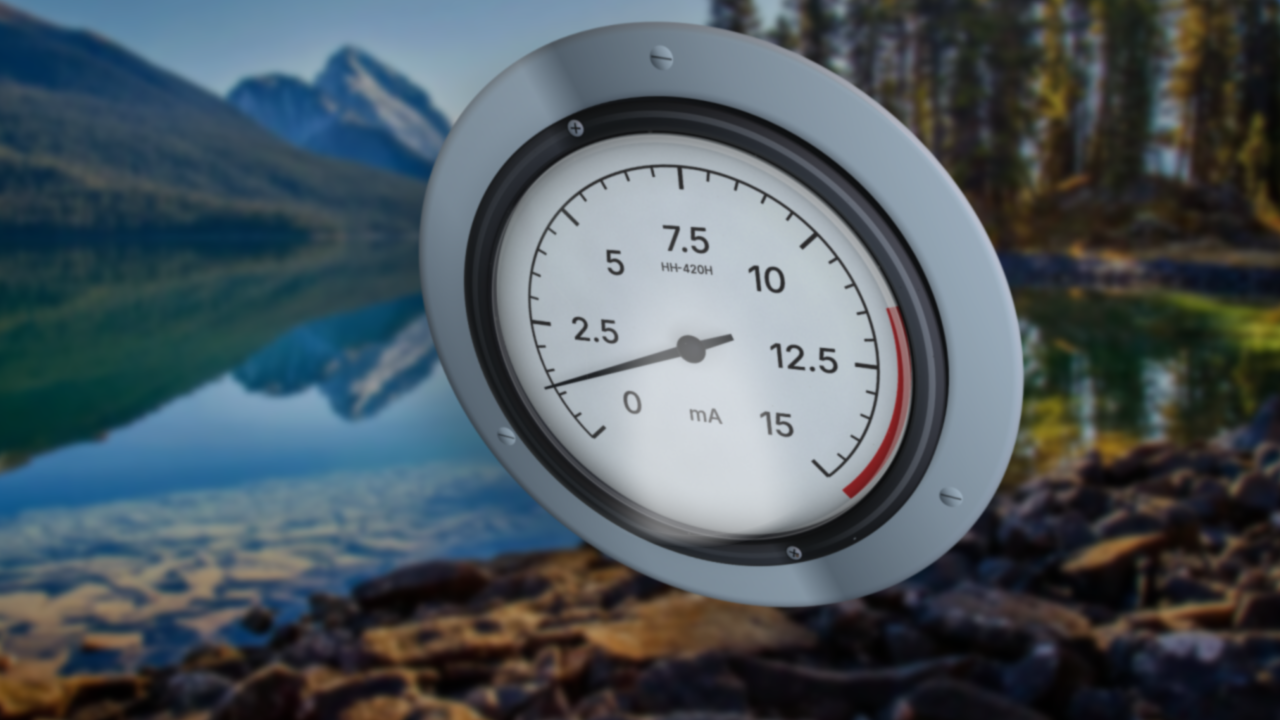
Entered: 1.25 mA
